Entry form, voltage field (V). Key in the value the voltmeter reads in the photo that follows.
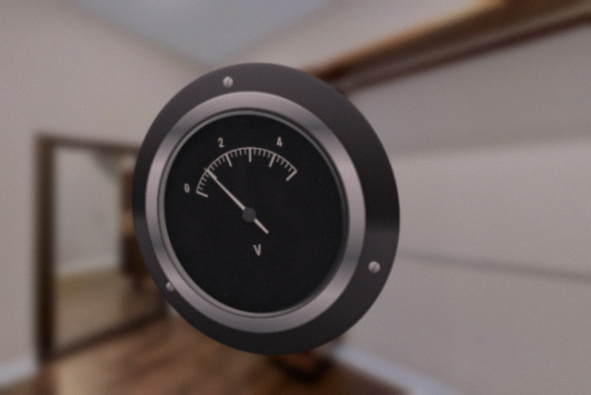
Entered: 1 V
